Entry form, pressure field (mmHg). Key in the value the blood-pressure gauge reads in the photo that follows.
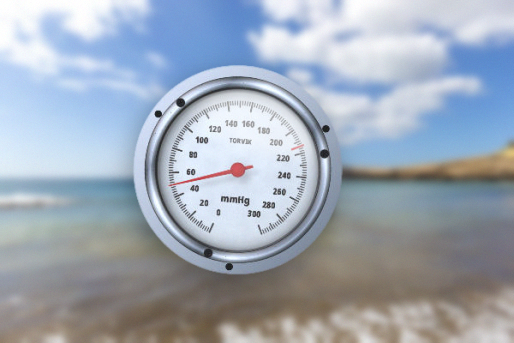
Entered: 50 mmHg
